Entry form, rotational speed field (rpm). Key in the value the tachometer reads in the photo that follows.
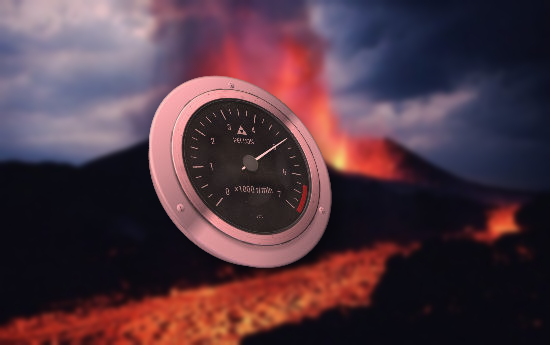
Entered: 5000 rpm
